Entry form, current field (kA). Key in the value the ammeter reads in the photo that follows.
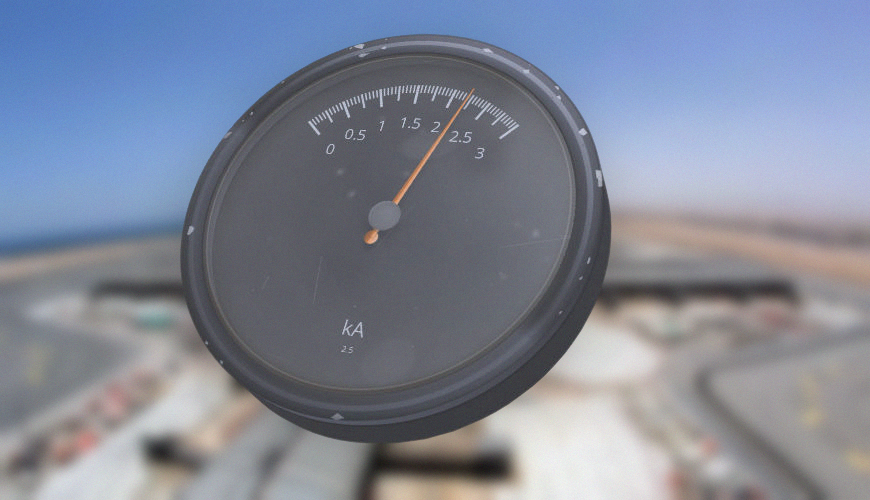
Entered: 2.25 kA
